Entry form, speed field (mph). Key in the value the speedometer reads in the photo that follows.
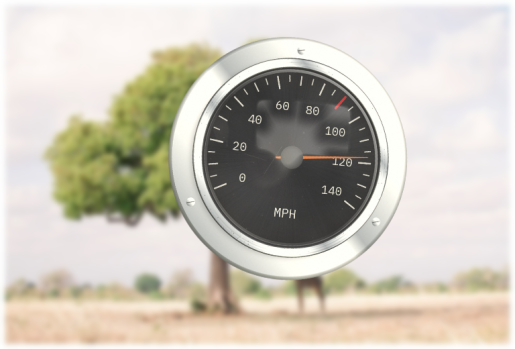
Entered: 117.5 mph
